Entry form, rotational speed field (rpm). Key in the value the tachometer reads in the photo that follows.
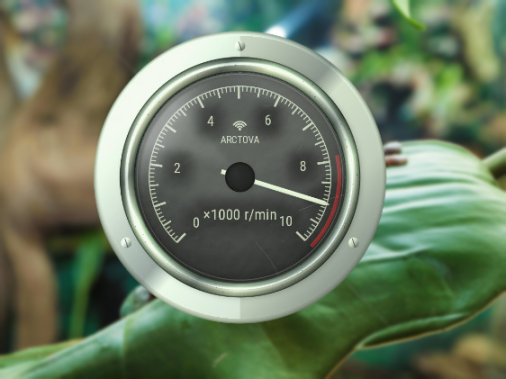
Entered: 9000 rpm
